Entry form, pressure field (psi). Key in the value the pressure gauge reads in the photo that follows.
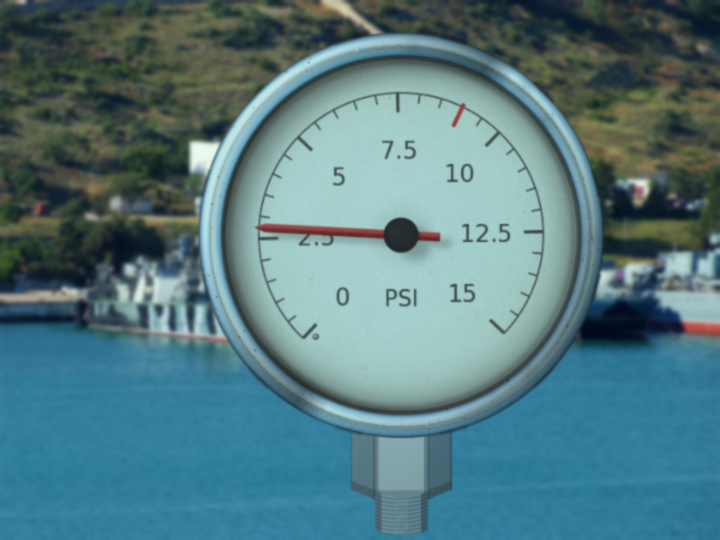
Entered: 2.75 psi
